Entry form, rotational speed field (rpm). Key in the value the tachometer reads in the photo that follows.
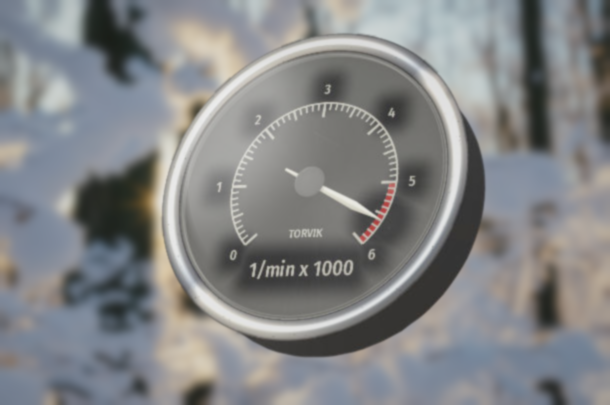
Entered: 5600 rpm
